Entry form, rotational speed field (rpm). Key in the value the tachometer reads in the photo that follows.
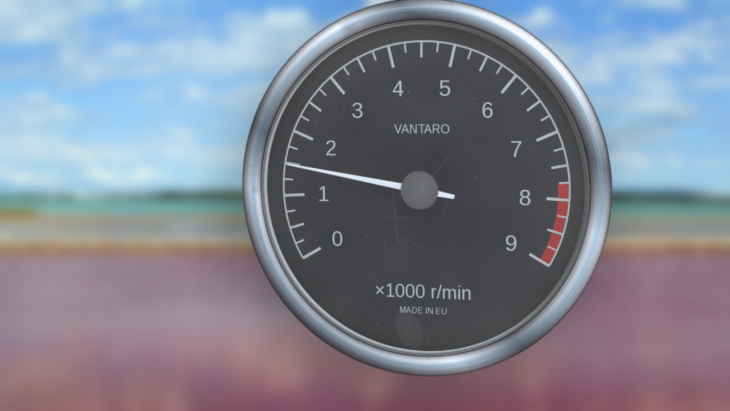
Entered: 1500 rpm
